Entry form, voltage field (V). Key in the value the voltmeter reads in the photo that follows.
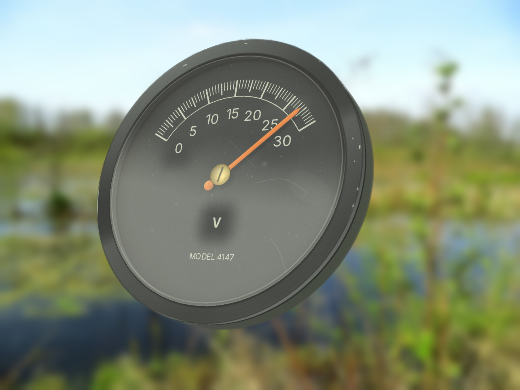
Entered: 27.5 V
